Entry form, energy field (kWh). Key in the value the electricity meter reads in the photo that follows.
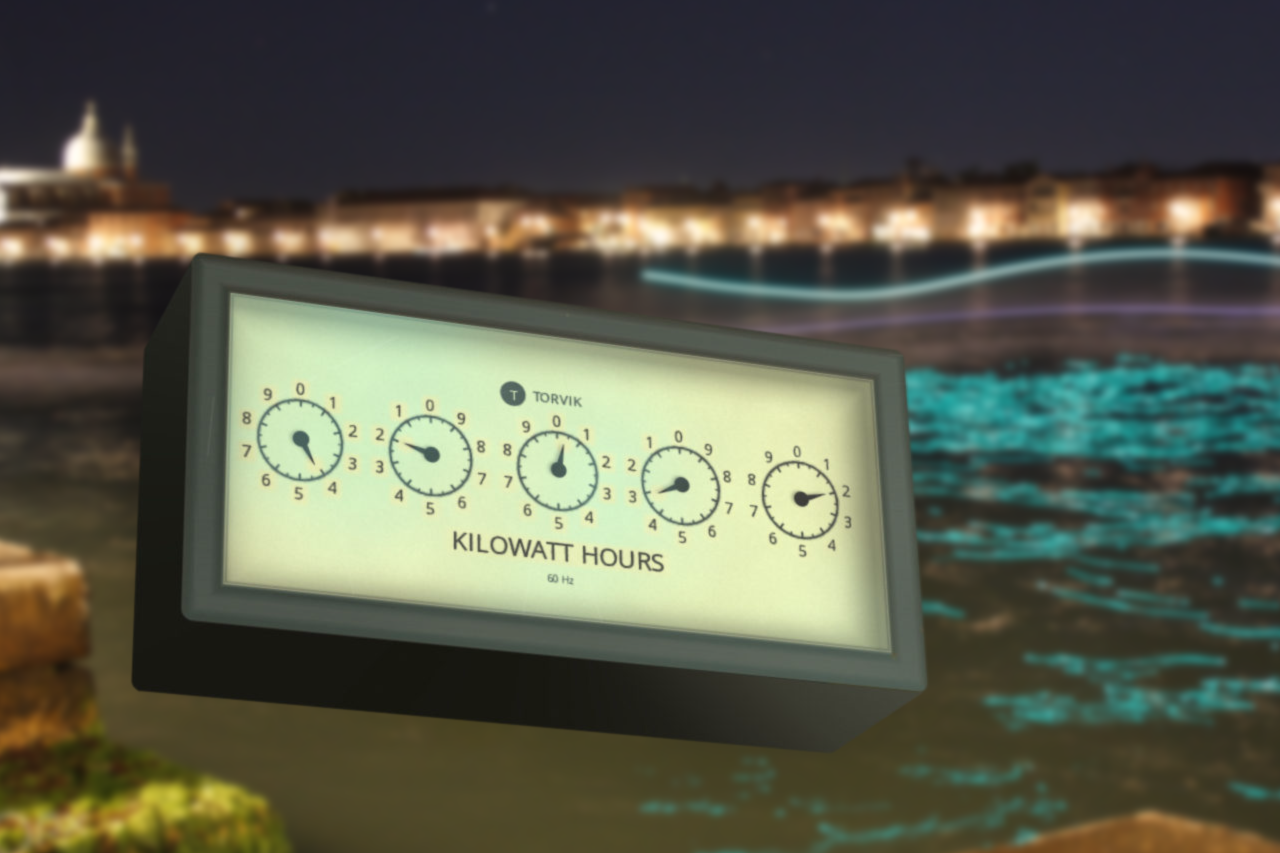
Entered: 42032 kWh
